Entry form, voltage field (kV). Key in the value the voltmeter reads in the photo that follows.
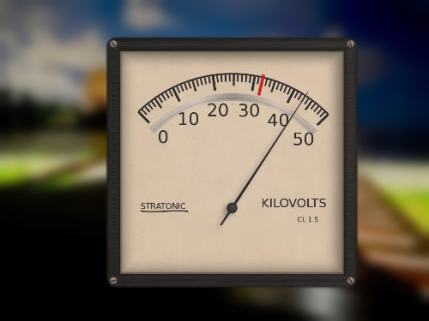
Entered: 43 kV
